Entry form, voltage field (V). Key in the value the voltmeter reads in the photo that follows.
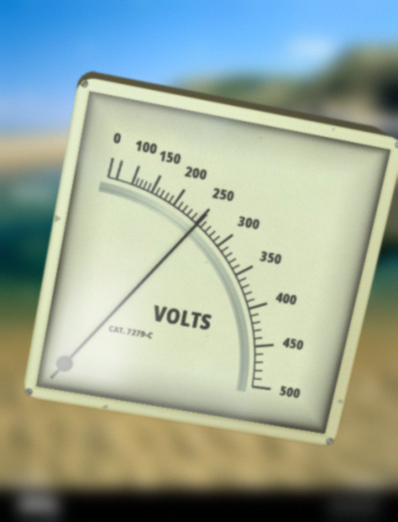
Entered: 250 V
